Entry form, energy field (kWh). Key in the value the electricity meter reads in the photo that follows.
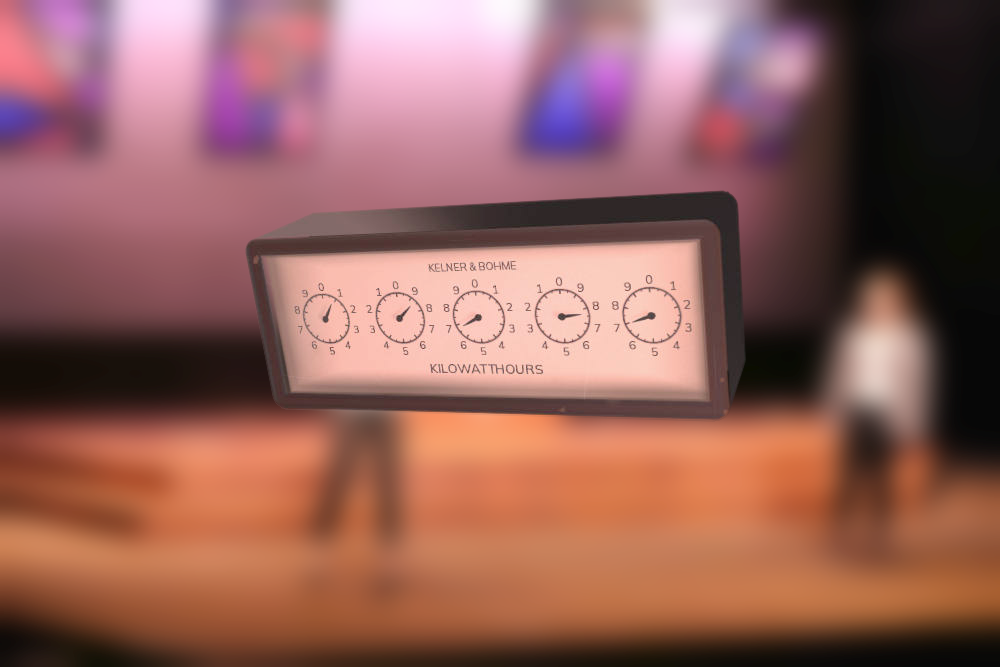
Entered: 8677 kWh
